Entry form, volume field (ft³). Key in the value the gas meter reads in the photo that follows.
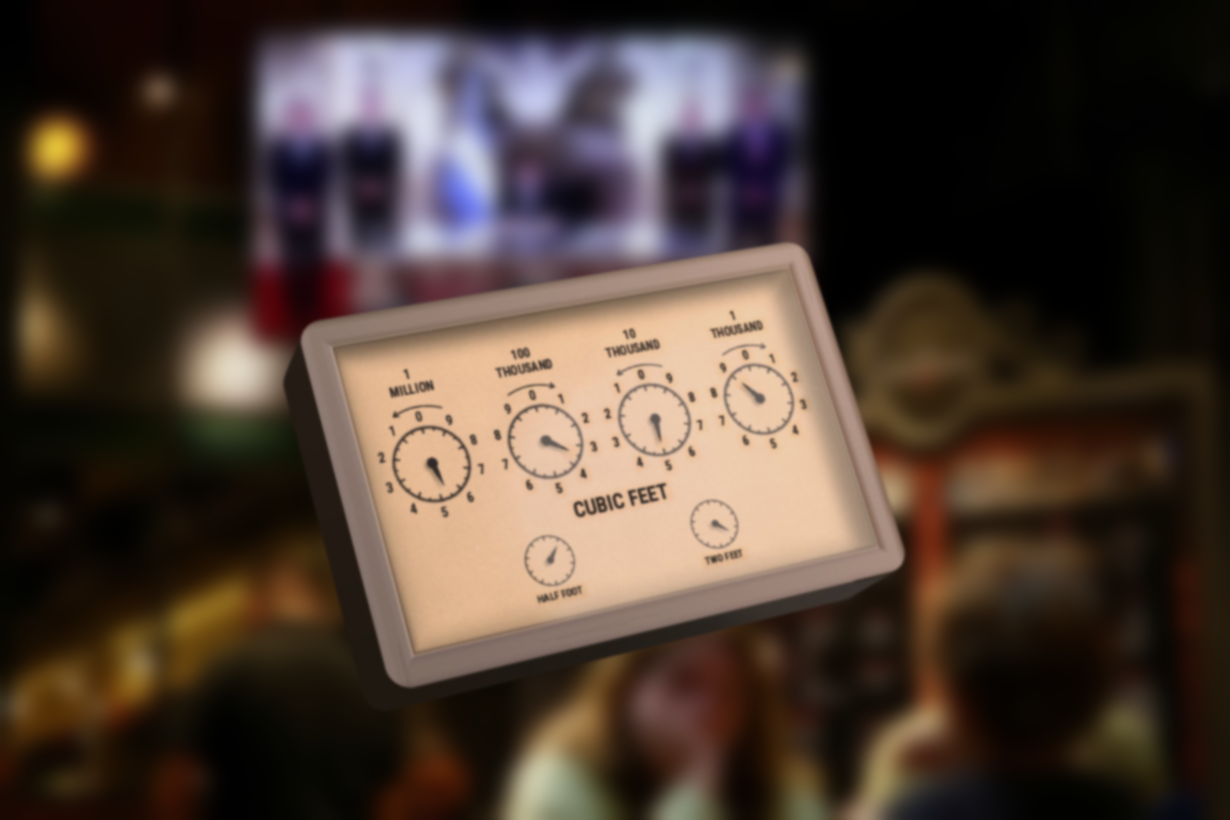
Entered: 534900 ft³
